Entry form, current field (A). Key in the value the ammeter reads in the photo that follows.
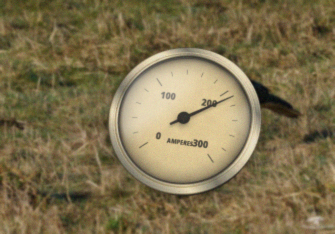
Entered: 210 A
